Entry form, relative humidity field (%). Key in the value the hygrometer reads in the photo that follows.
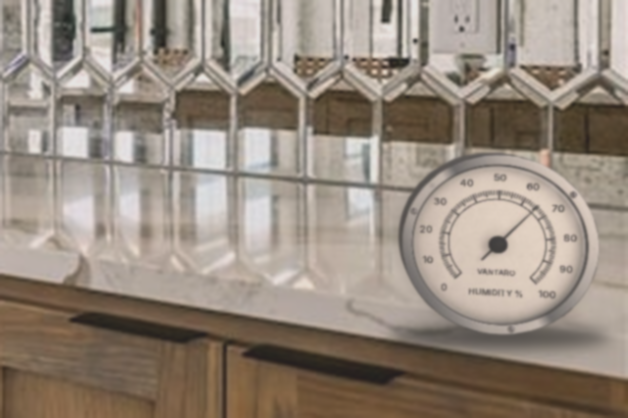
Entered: 65 %
